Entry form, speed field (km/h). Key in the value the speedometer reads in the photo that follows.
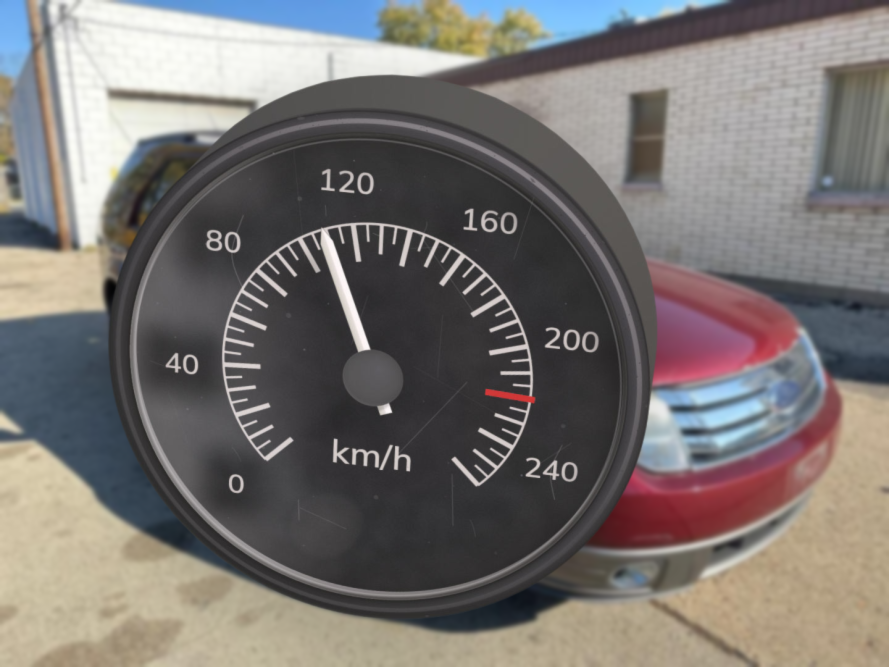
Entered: 110 km/h
